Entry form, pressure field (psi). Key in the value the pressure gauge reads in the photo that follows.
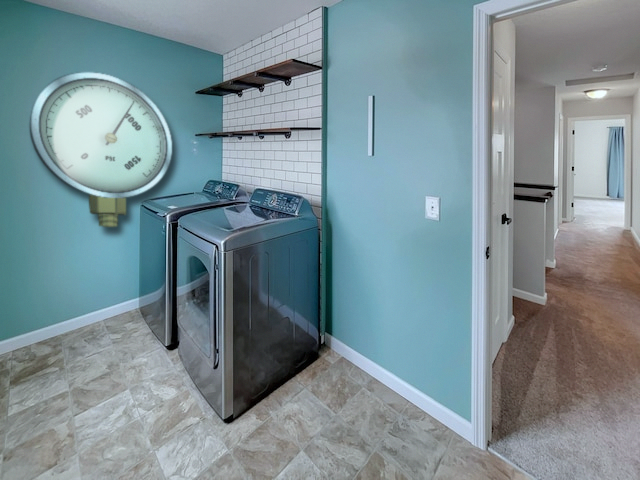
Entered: 900 psi
